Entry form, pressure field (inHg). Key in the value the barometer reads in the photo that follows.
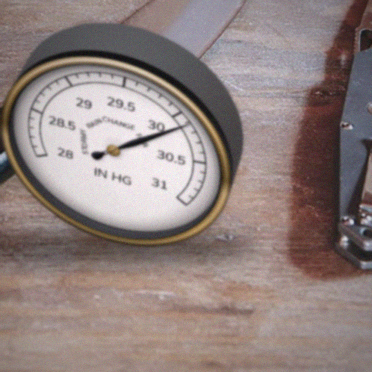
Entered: 30.1 inHg
